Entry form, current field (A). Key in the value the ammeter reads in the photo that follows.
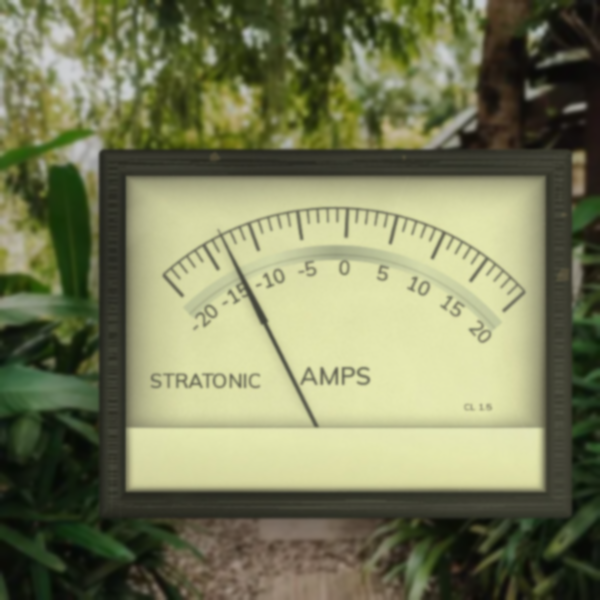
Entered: -13 A
